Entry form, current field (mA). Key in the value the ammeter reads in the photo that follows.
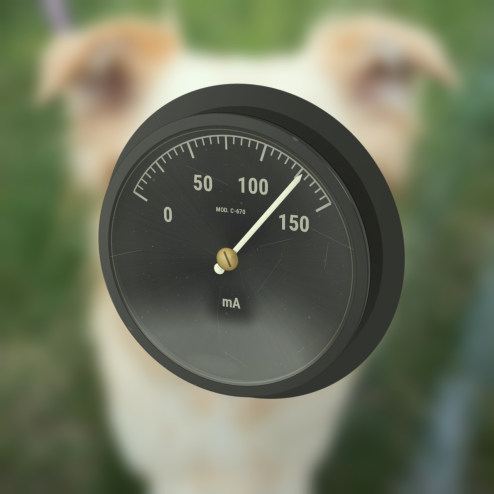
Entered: 127.5 mA
